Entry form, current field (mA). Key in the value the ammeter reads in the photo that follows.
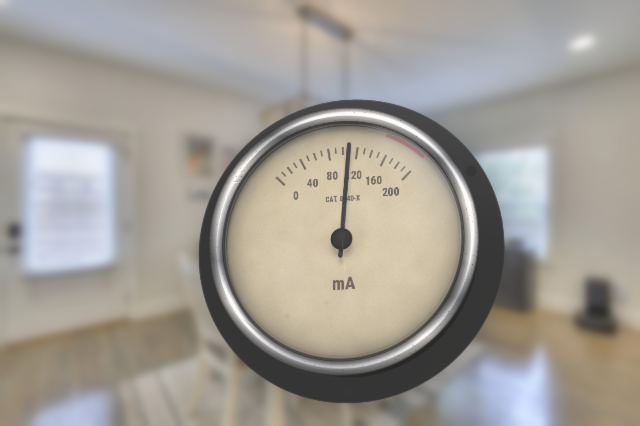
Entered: 110 mA
